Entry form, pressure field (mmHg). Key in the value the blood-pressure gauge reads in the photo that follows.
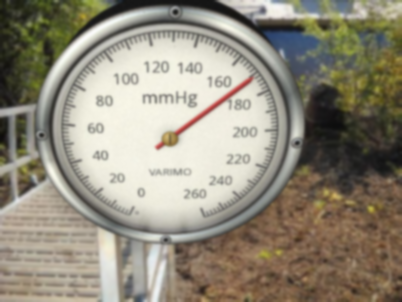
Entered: 170 mmHg
